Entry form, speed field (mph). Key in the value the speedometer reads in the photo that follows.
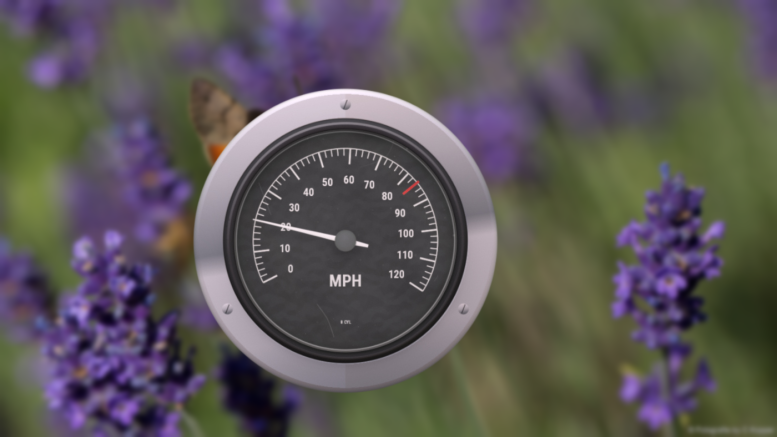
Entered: 20 mph
